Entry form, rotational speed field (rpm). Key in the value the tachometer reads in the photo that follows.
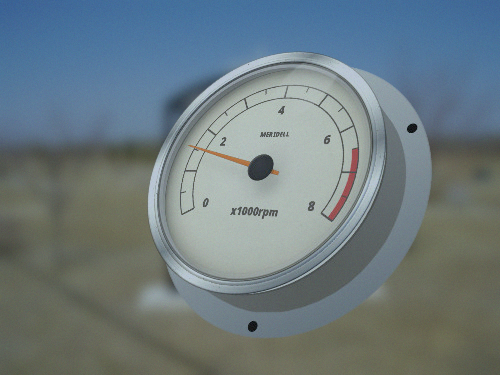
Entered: 1500 rpm
